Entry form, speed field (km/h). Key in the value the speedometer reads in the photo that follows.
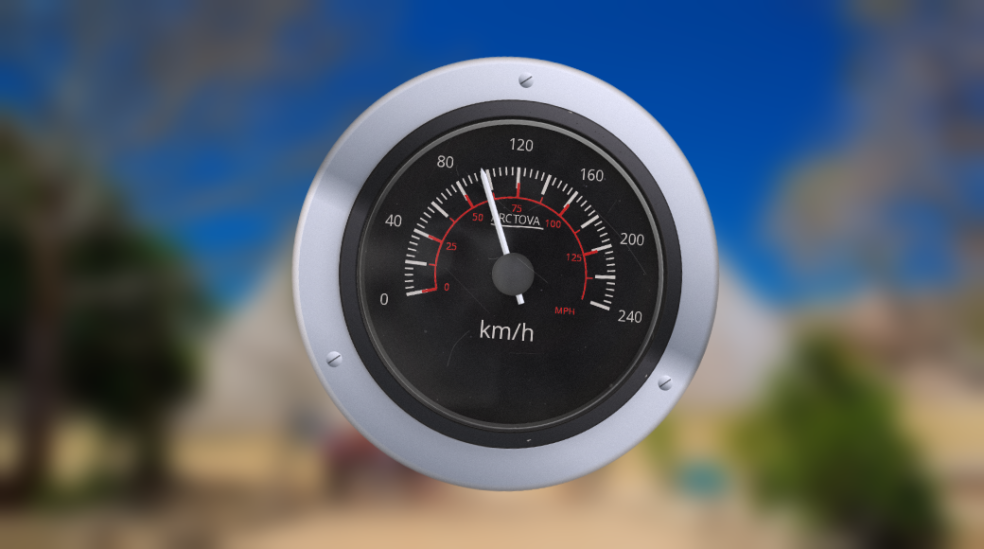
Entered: 96 km/h
